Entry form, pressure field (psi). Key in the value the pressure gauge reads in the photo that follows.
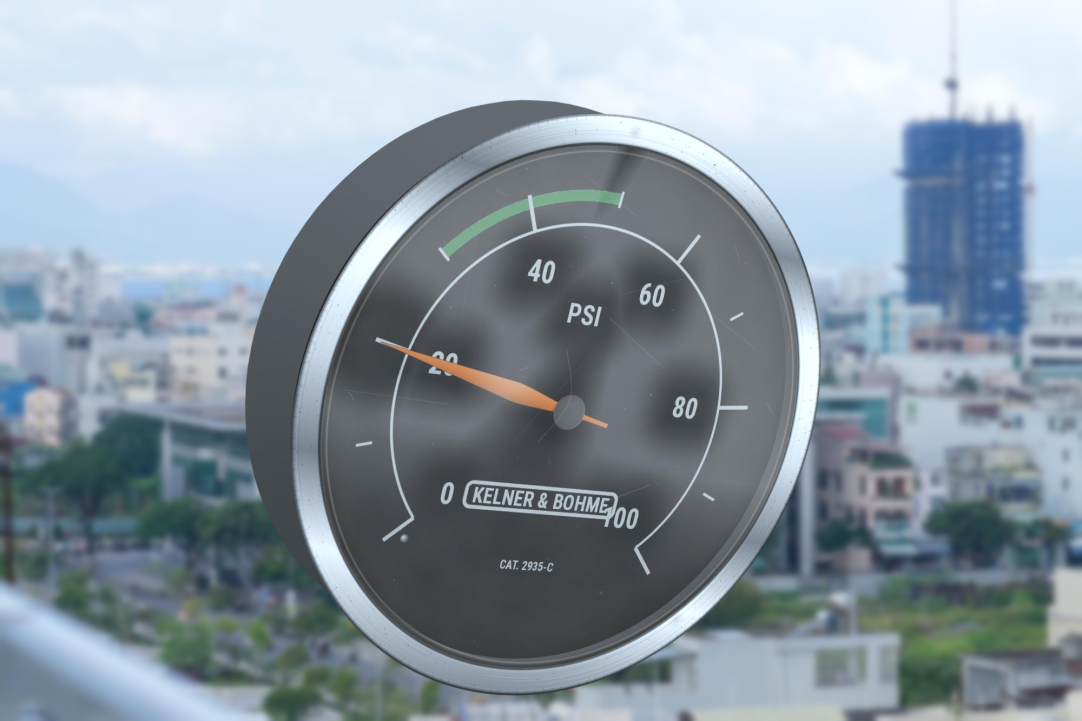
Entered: 20 psi
